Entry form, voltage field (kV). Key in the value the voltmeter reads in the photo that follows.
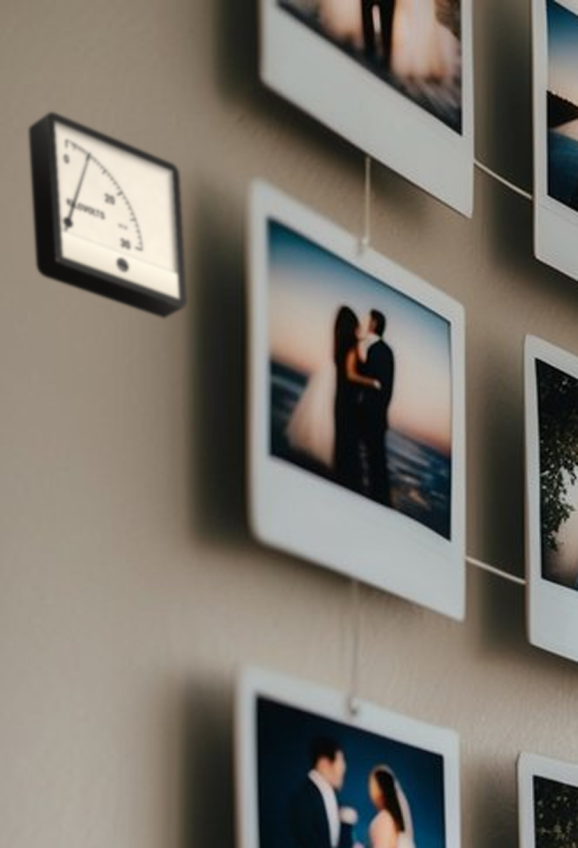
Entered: 10 kV
